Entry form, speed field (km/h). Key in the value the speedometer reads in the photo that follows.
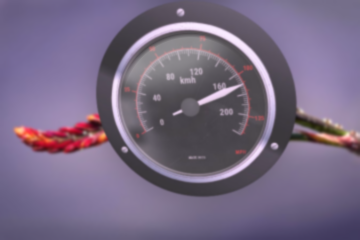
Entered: 170 km/h
